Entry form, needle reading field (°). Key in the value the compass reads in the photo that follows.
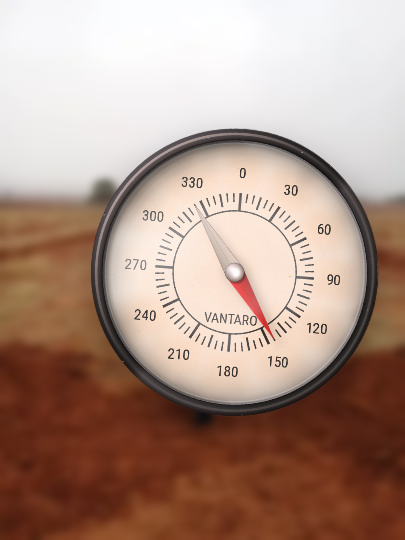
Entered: 145 °
